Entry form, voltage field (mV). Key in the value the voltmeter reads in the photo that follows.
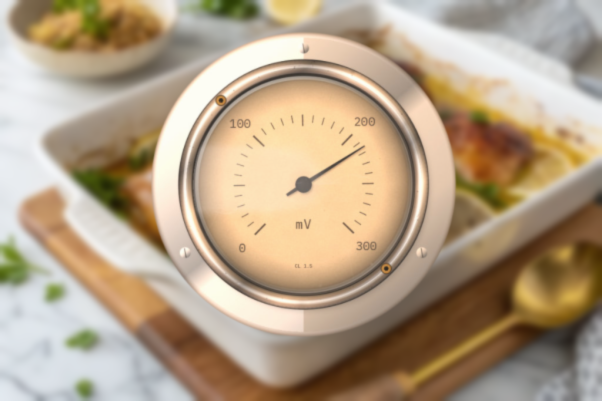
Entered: 215 mV
